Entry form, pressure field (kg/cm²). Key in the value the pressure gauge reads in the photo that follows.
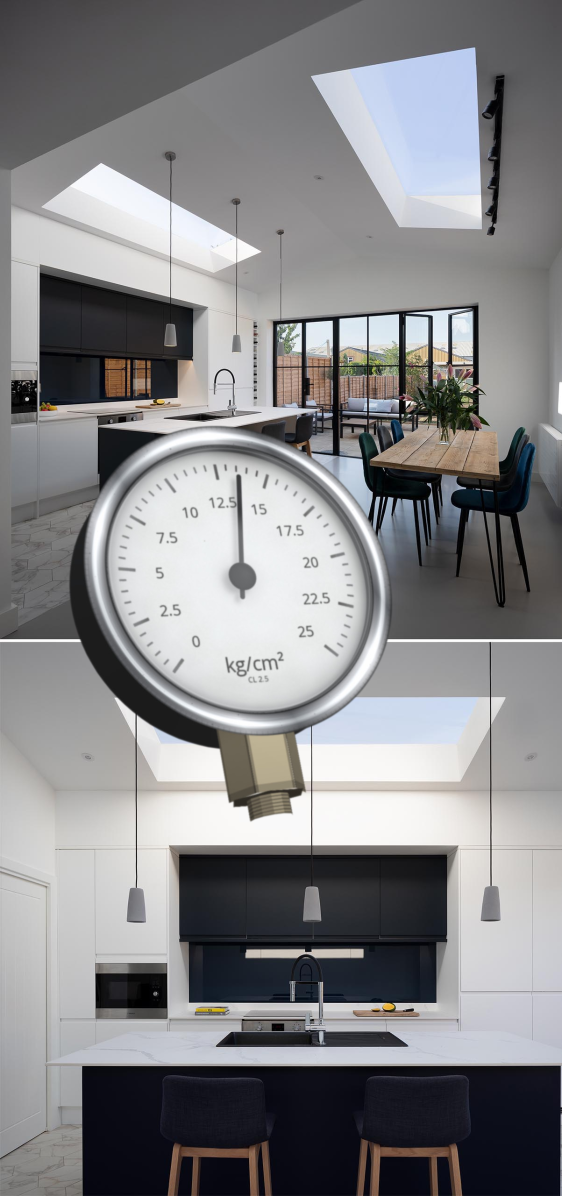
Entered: 13.5 kg/cm²
